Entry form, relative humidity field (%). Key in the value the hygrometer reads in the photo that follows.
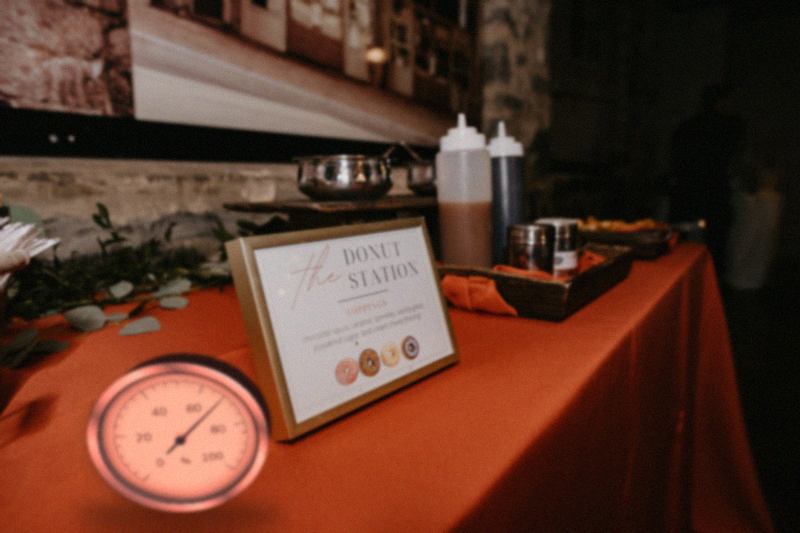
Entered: 68 %
